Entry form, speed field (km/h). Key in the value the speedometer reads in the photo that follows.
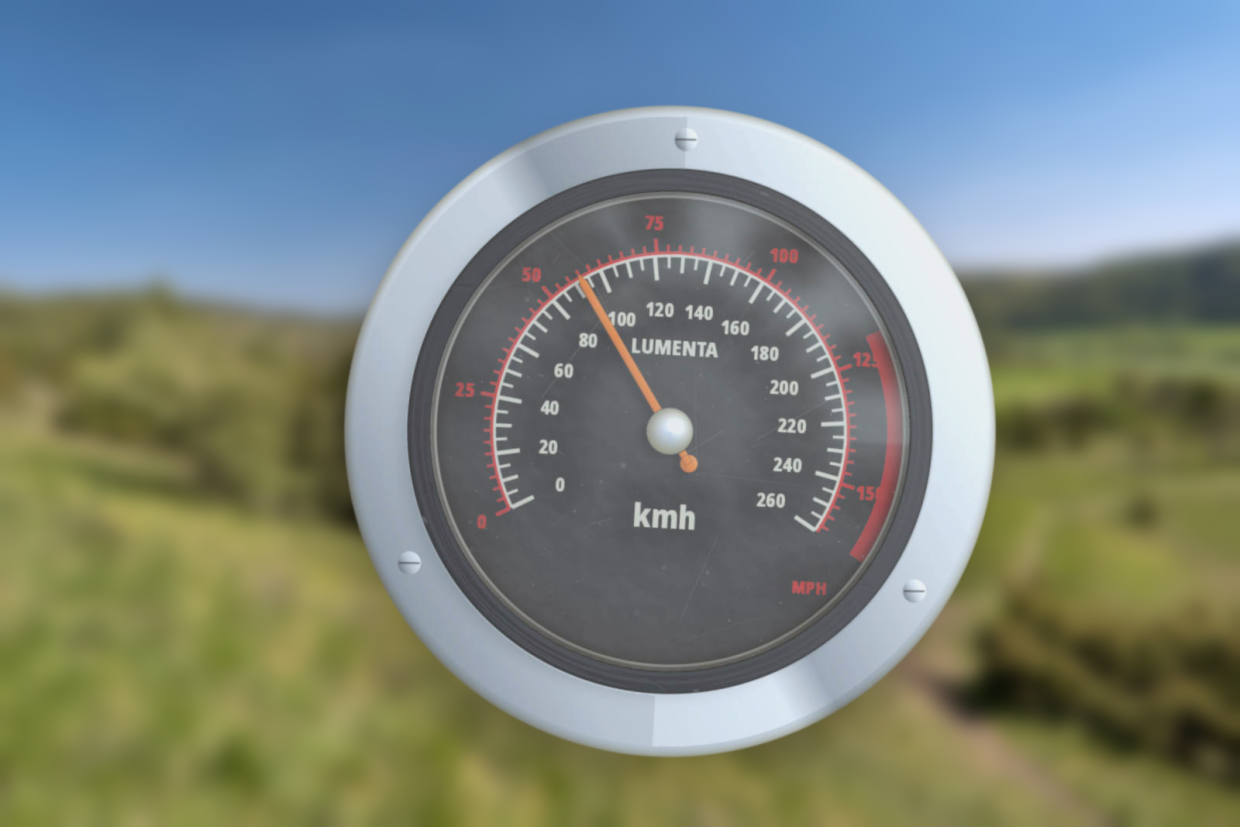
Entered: 92.5 km/h
